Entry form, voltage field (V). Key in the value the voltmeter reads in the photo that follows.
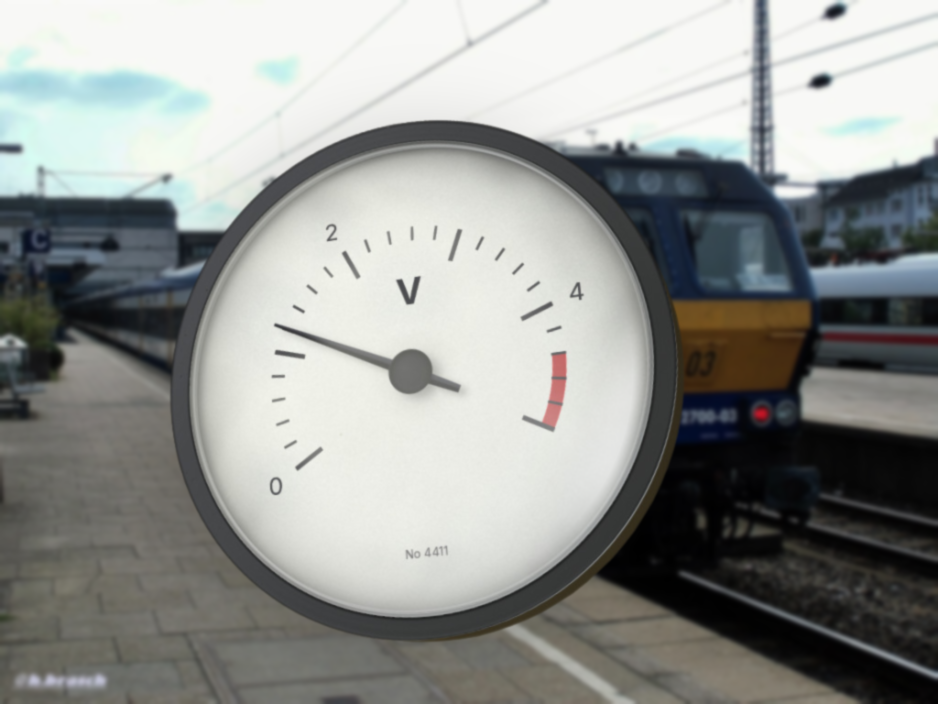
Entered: 1.2 V
